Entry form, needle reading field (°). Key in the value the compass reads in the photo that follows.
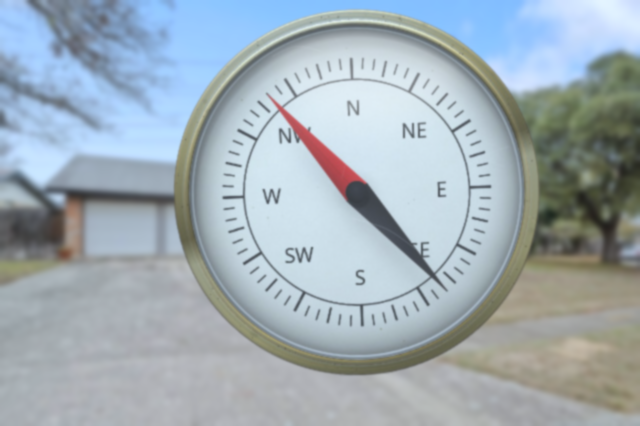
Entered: 320 °
